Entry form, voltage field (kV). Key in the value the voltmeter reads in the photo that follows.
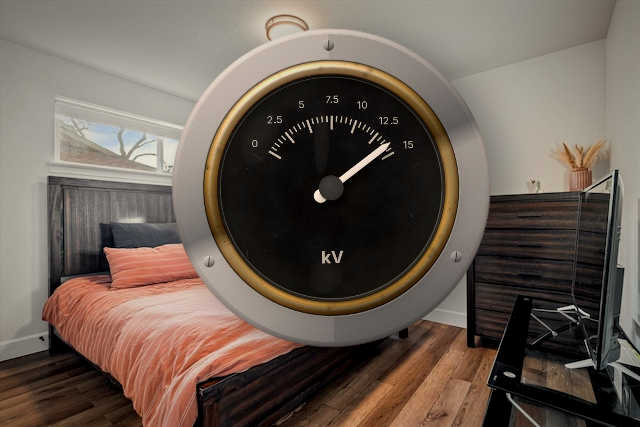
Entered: 14 kV
